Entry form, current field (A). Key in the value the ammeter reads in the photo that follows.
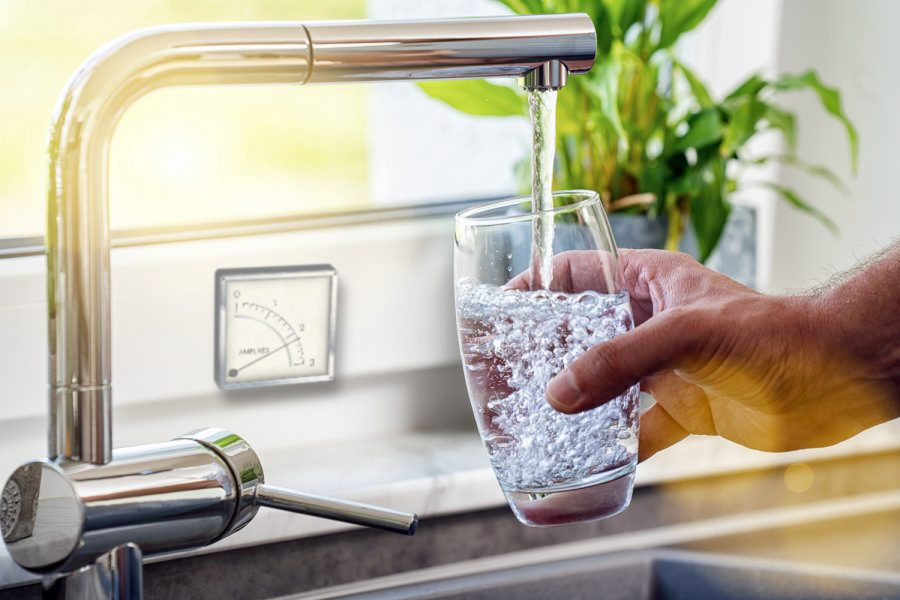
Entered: 2.2 A
